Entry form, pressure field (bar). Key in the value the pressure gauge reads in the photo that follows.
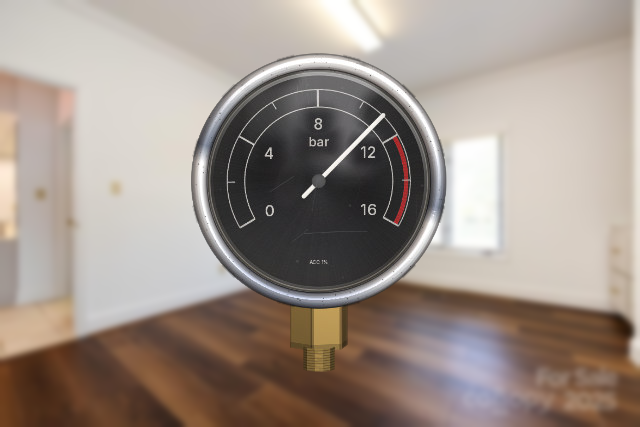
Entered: 11 bar
